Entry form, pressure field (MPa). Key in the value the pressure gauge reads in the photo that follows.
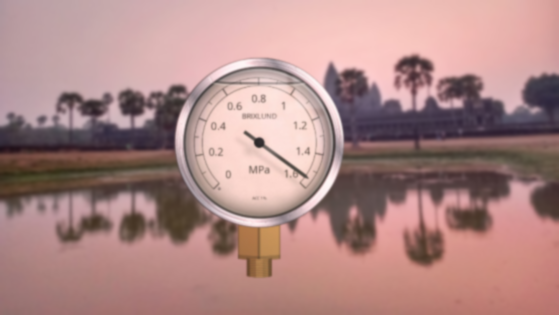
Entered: 1.55 MPa
